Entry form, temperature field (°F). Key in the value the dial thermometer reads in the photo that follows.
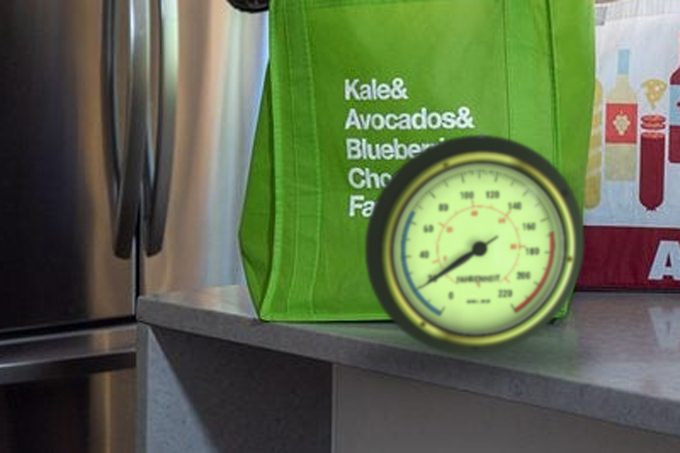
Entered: 20 °F
